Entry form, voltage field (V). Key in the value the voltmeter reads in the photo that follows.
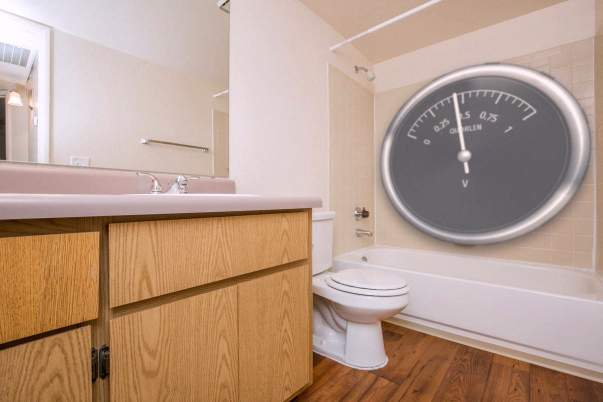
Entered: 0.45 V
